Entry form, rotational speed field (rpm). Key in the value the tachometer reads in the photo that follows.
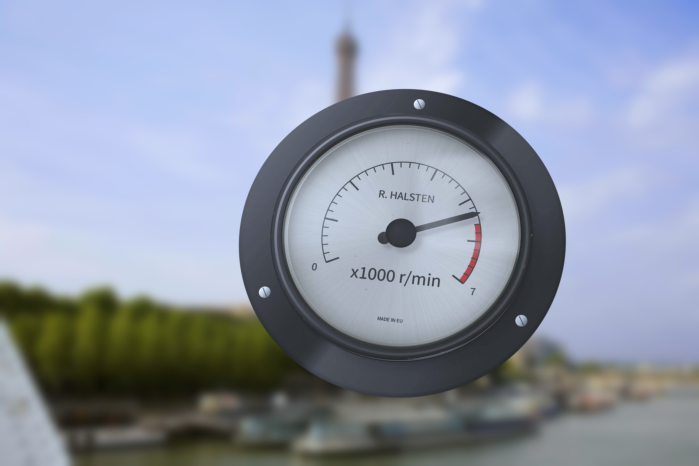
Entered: 5400 rpm
